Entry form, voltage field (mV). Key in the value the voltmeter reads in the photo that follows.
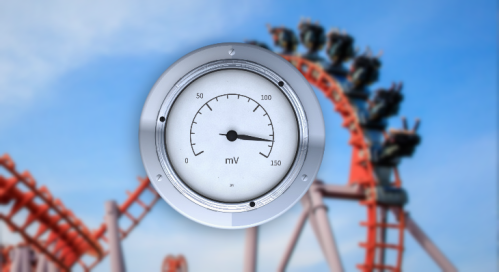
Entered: 135 mV
